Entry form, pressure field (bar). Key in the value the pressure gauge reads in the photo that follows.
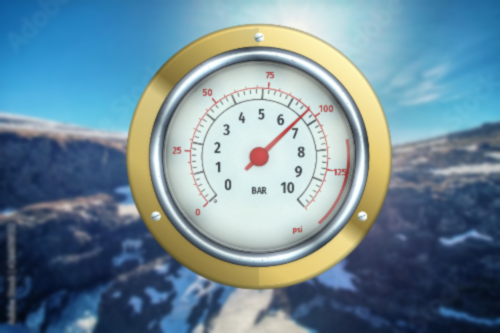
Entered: 6.6 bar
